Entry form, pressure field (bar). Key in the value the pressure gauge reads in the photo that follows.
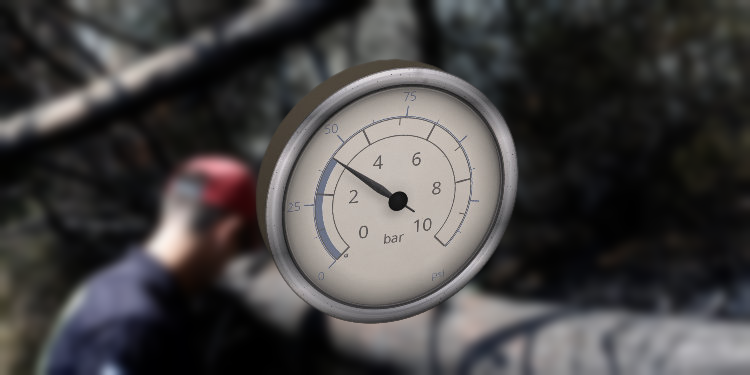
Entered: 3 bar
